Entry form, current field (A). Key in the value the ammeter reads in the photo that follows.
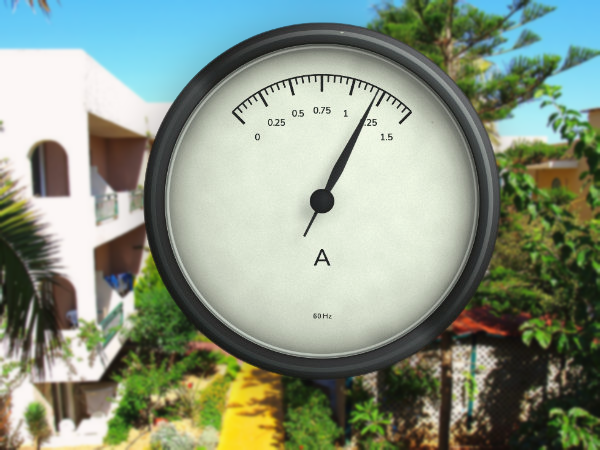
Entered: 1.2 A
